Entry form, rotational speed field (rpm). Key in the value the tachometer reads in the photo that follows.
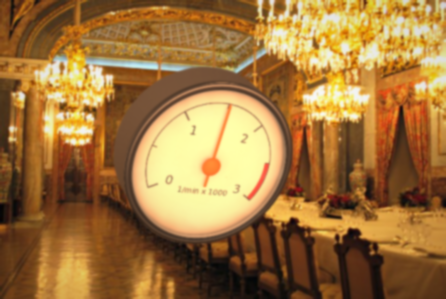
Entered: 1500 rpm
